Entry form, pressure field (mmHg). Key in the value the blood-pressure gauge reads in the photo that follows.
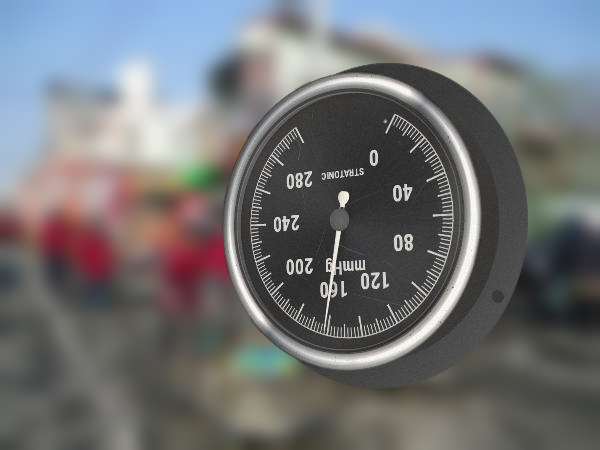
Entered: 160 mmHg
